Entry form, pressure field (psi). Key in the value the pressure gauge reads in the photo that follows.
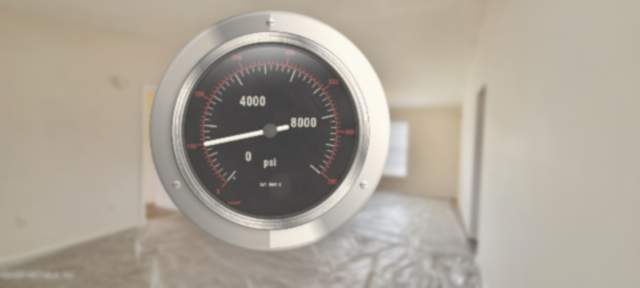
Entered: 1400 psi
